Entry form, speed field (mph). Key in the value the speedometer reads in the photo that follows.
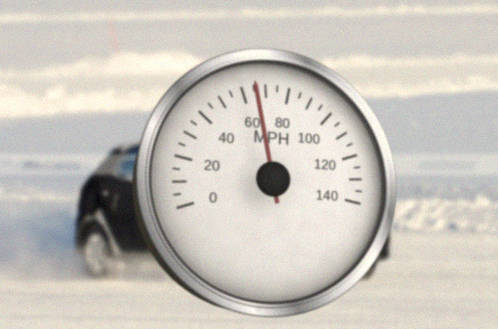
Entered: 65 mph
